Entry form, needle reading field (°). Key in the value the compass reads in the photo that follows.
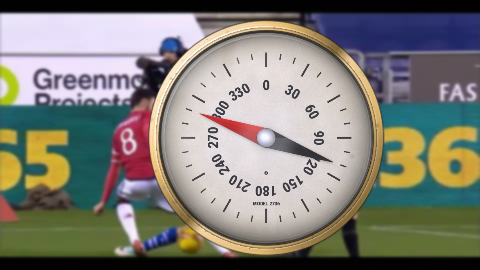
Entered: 290 °
